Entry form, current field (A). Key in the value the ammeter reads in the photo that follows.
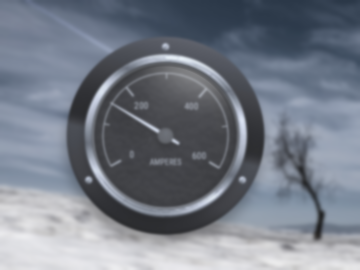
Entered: 150 A
